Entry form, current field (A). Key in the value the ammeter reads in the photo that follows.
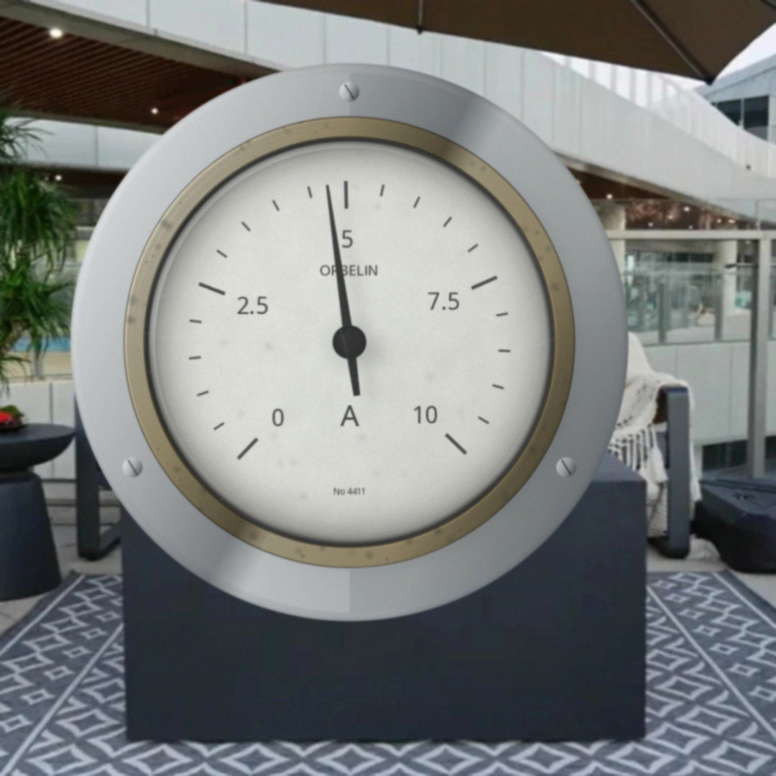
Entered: 4.75 A
